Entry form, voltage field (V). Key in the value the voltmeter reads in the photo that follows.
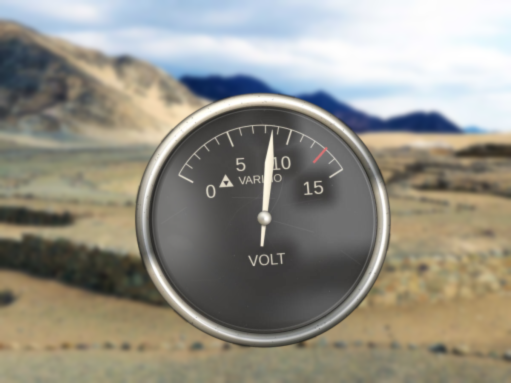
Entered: 8.5 V
